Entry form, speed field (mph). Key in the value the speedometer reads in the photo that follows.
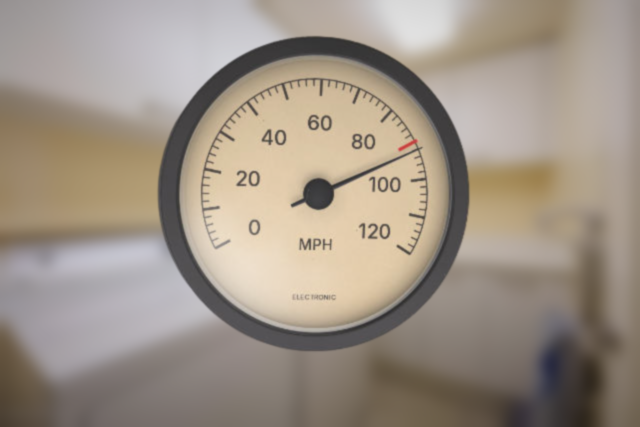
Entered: 92 mph
